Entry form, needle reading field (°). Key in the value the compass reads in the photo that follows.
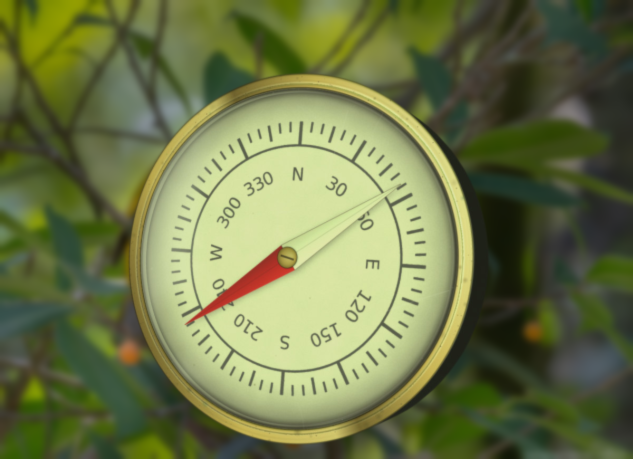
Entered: 235 °
